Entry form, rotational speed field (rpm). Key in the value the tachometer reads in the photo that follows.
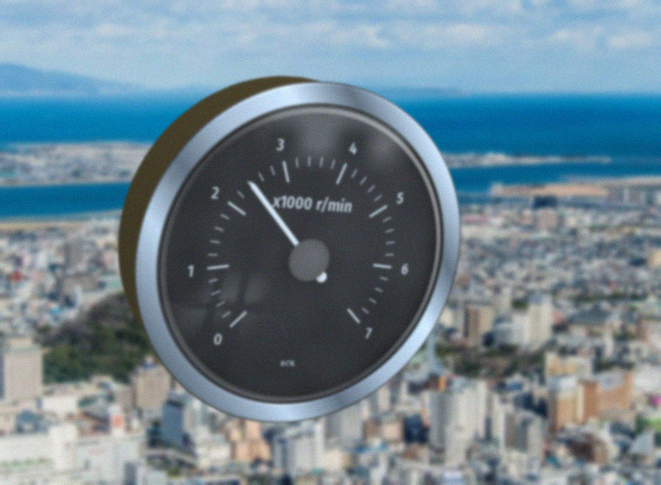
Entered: 2400 rpm
